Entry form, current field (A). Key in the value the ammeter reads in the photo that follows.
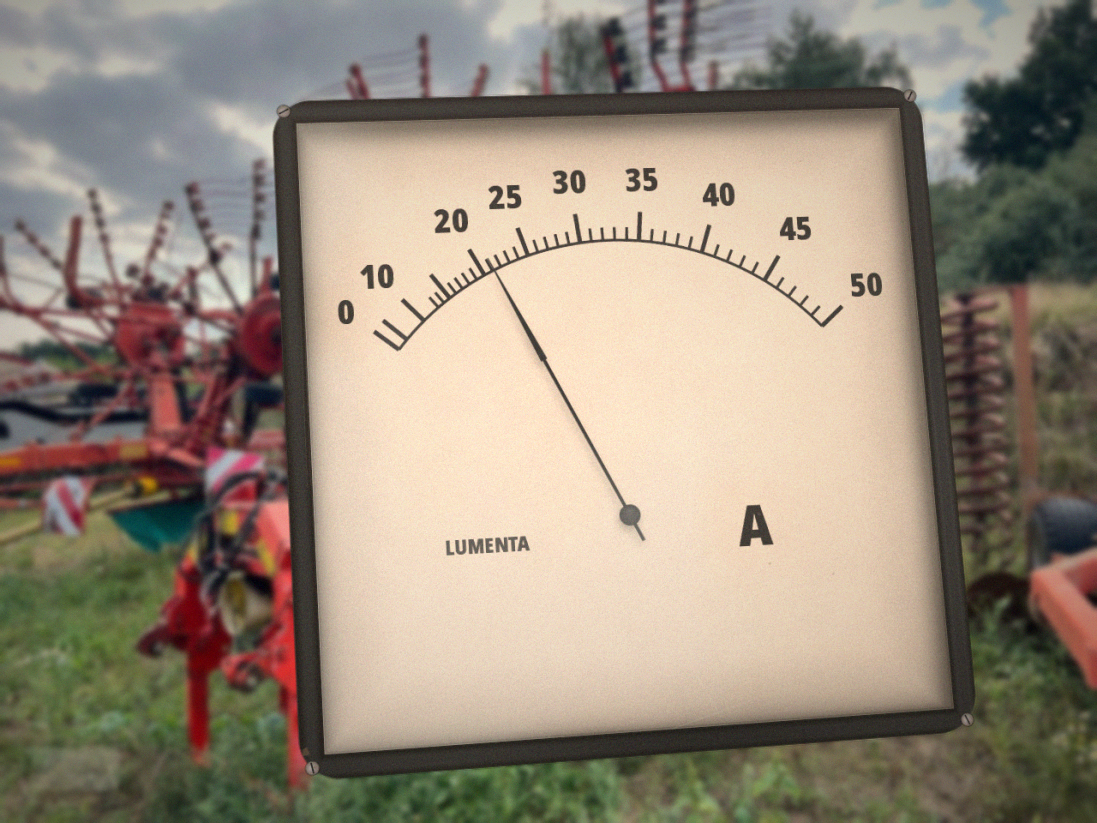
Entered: 21 A
